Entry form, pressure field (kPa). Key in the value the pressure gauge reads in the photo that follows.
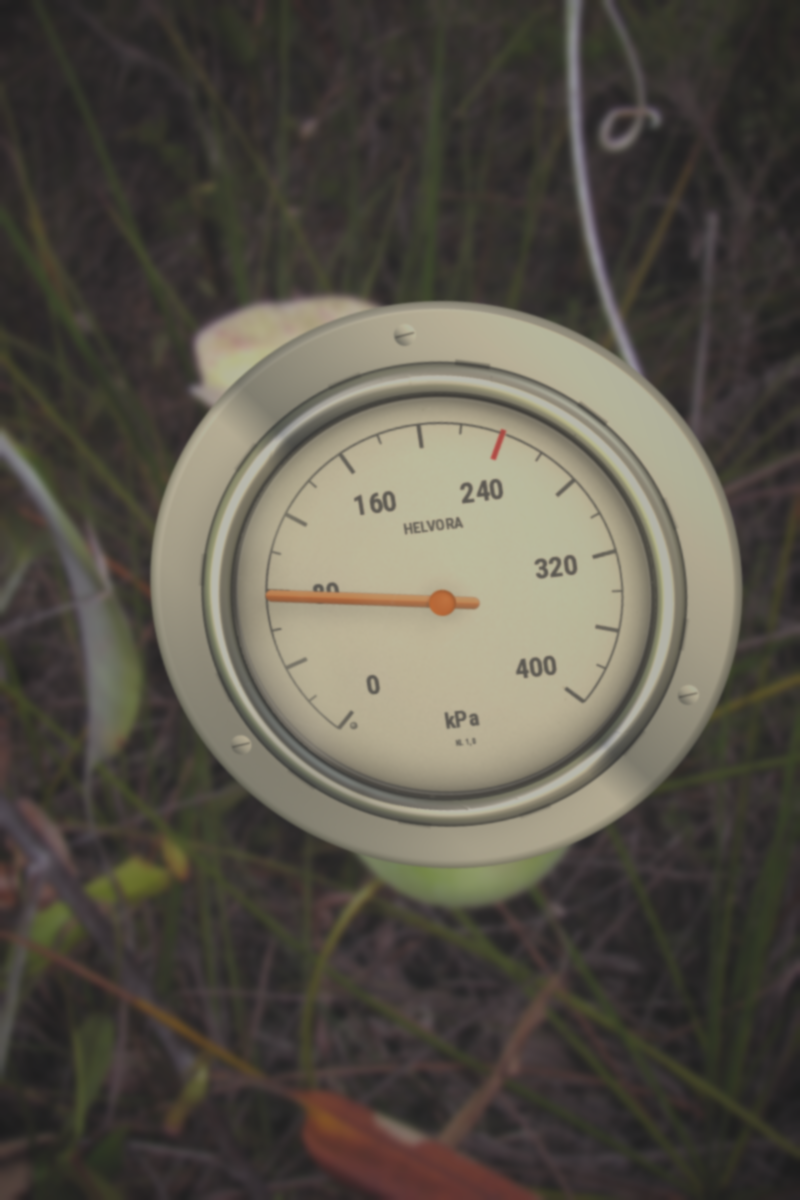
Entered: 80 kPa
